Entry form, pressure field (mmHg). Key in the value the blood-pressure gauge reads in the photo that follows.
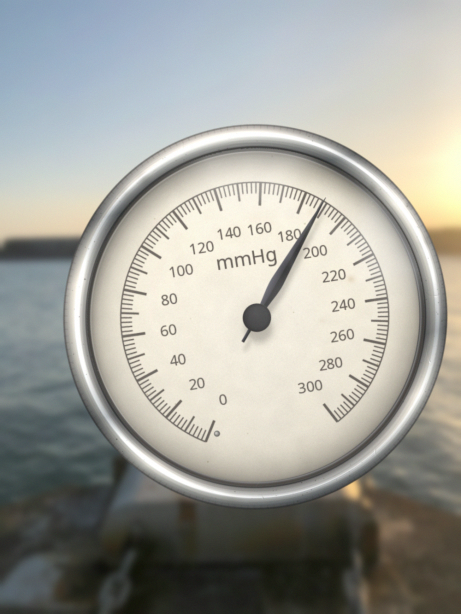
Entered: 188 mmHg
